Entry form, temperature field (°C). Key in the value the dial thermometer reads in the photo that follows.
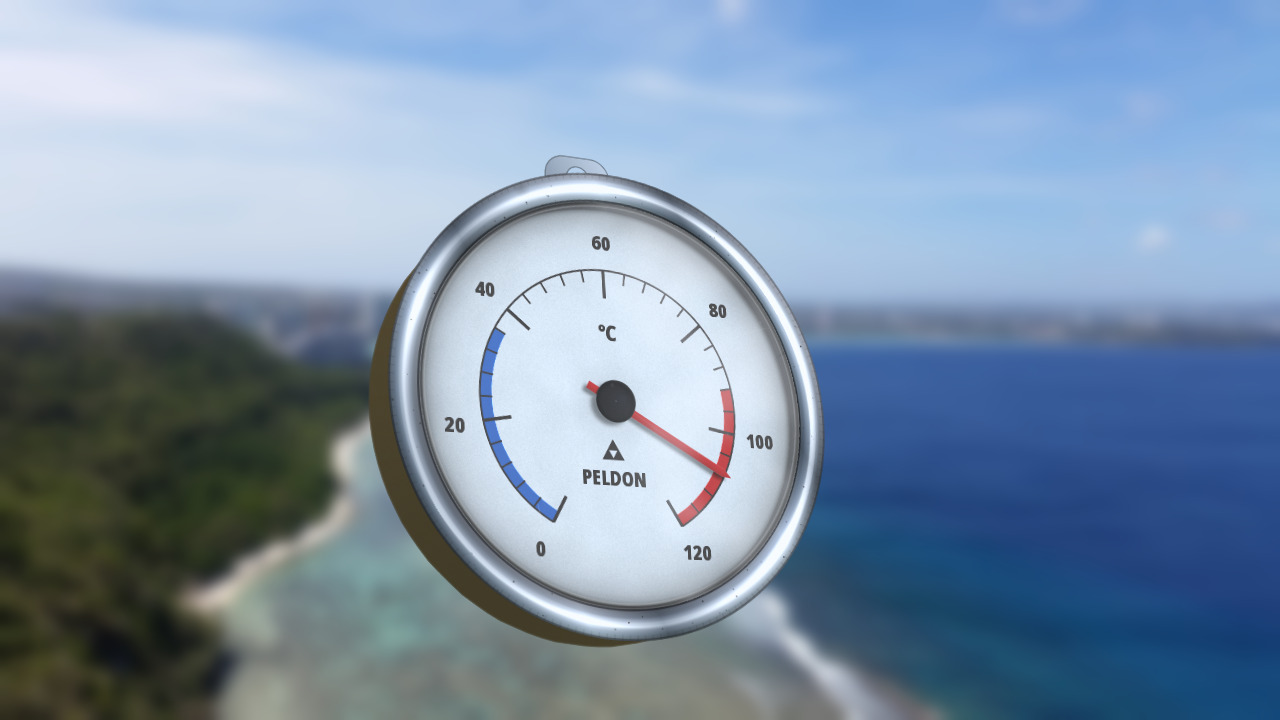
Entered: 108 °C
